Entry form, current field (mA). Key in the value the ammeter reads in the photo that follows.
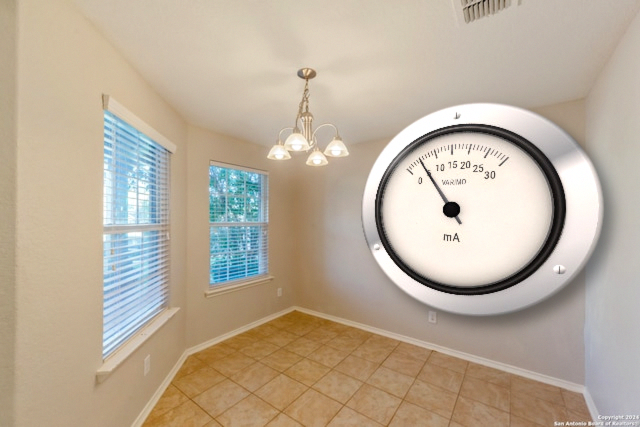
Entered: 5 mA
